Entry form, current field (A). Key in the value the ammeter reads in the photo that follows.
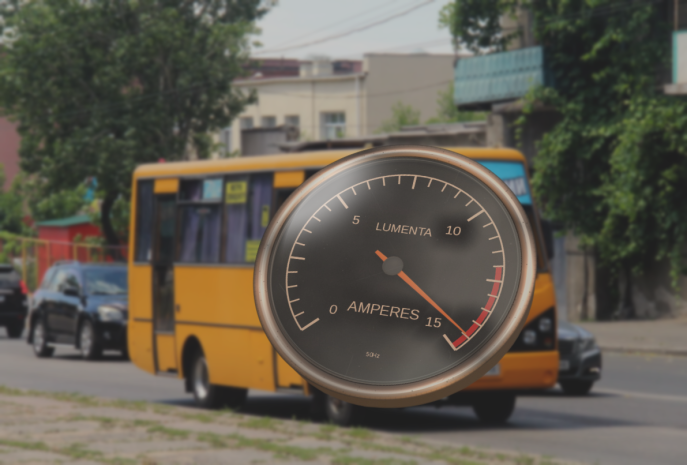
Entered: 14.5 A
